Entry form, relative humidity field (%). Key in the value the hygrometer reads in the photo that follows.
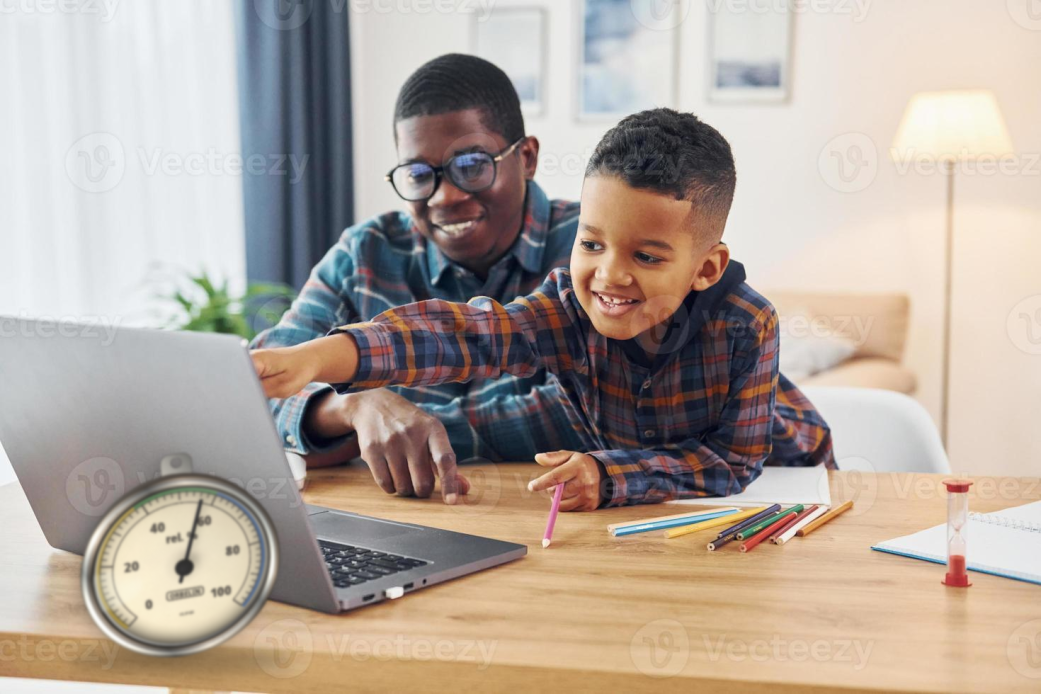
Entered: 56 %
